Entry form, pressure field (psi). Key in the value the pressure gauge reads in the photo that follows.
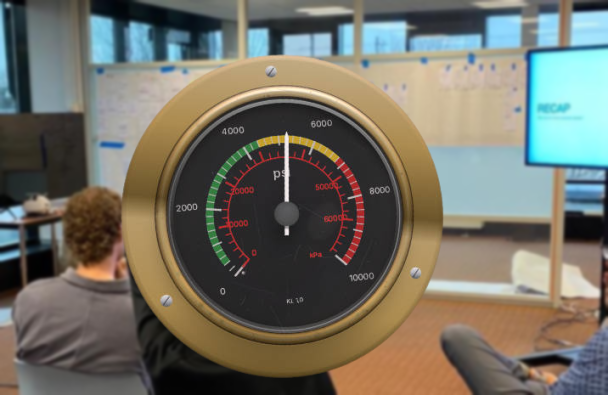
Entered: 5200 psi
